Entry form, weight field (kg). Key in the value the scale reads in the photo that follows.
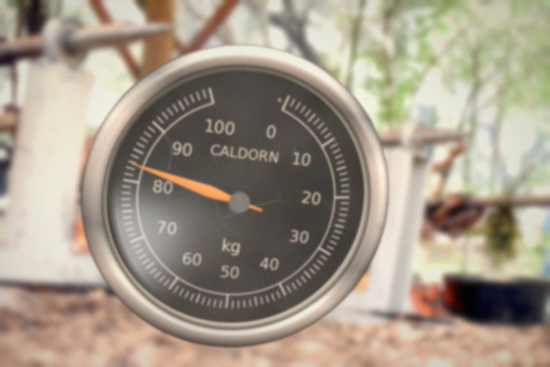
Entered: 83 kg
